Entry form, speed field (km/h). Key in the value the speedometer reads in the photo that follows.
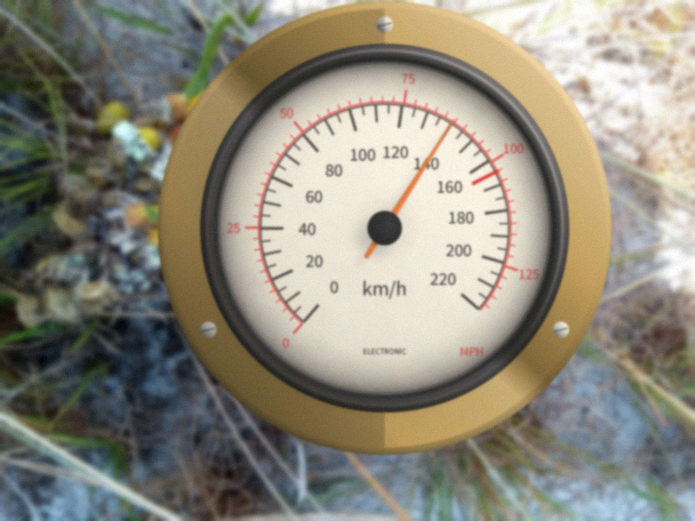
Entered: 140 km/h
